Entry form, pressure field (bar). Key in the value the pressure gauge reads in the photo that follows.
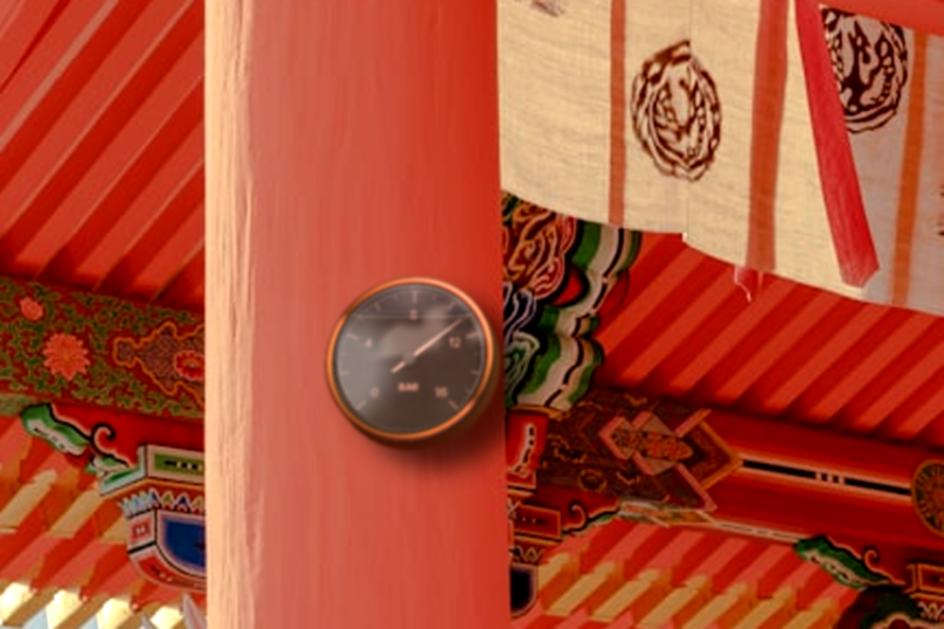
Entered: 11 bar
